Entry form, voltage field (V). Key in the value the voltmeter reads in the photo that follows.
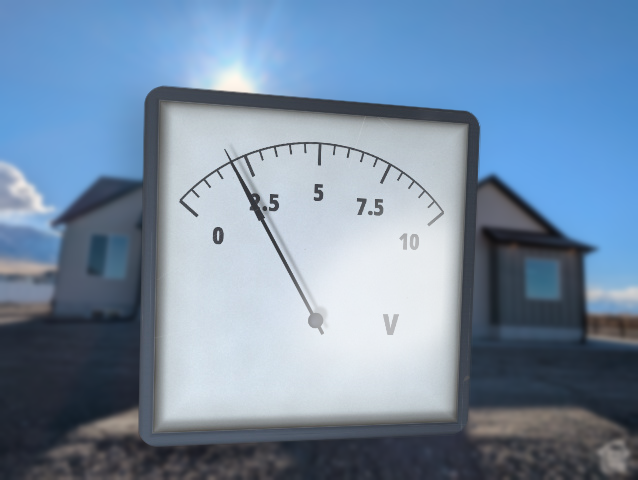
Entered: 2 V
